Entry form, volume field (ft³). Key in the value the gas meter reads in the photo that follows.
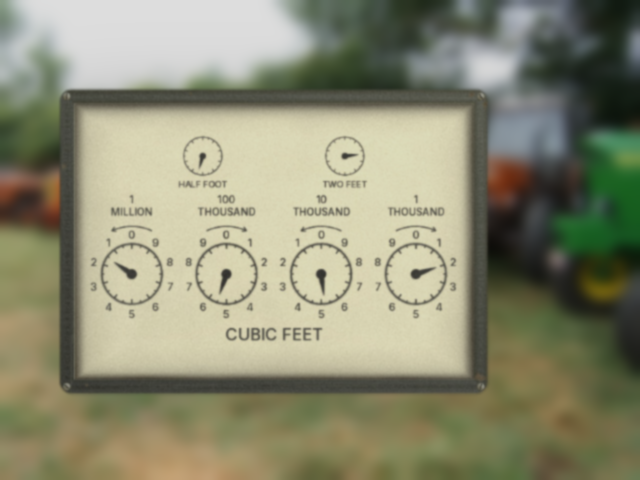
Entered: 155200 ft³
